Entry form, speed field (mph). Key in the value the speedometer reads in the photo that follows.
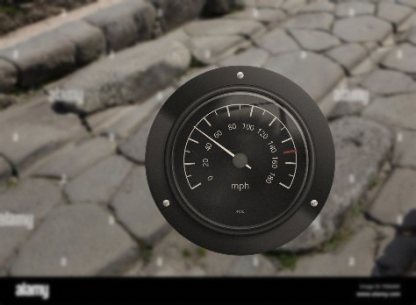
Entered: 50 mph
